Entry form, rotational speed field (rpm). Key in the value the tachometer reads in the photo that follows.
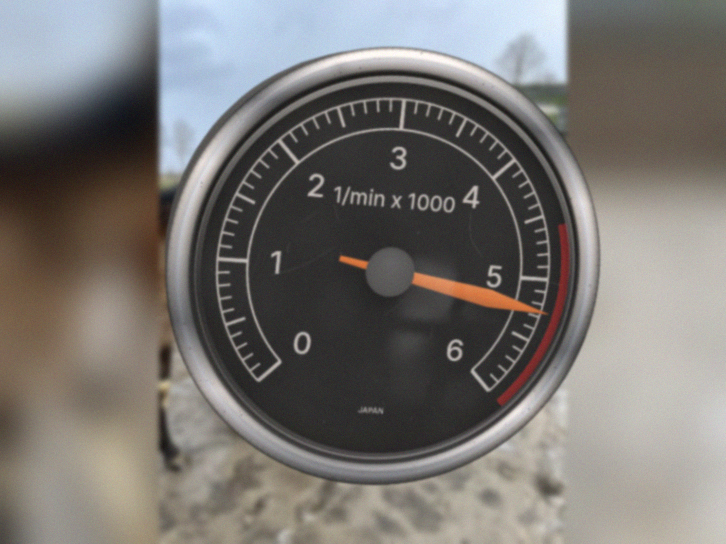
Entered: 5250 rpm
